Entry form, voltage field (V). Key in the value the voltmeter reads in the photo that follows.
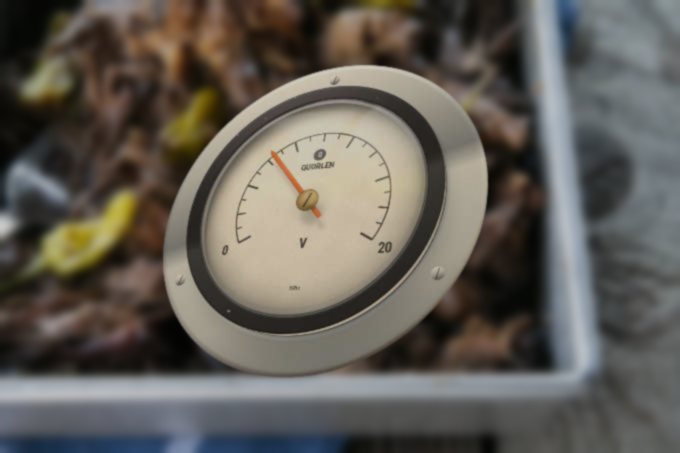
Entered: 6.5 V
